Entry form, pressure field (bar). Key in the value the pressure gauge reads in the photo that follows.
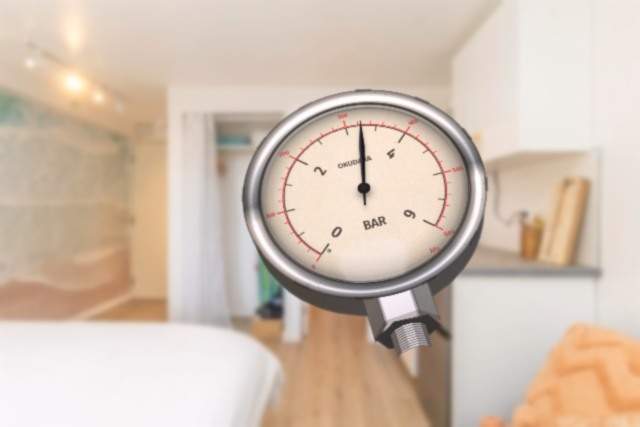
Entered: 3.25 bar
